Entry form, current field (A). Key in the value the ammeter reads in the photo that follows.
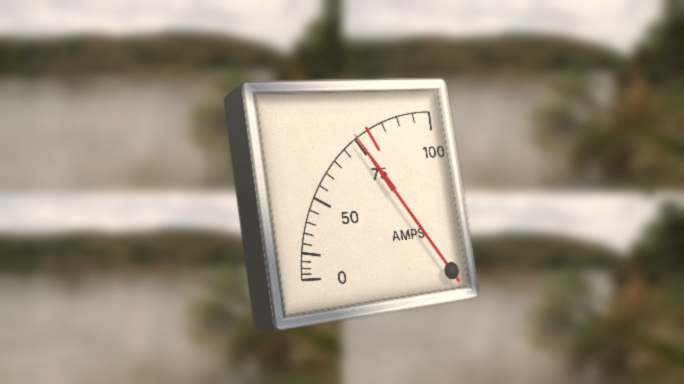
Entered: 75 A
